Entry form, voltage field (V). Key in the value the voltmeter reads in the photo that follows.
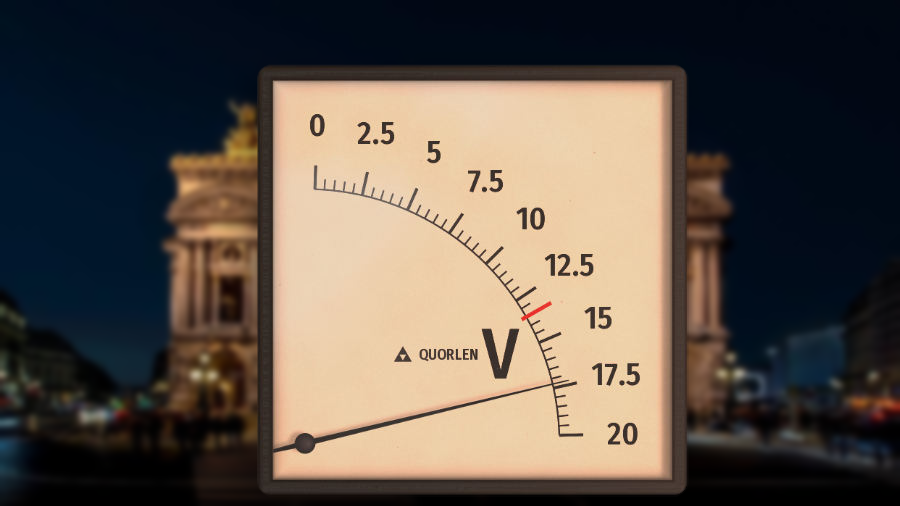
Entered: 17.25 V
